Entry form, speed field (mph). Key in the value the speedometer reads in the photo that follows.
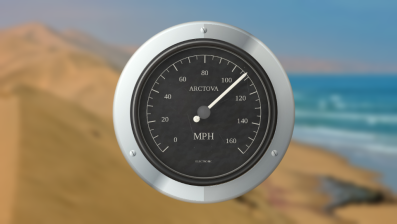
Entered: 107.5 mph
